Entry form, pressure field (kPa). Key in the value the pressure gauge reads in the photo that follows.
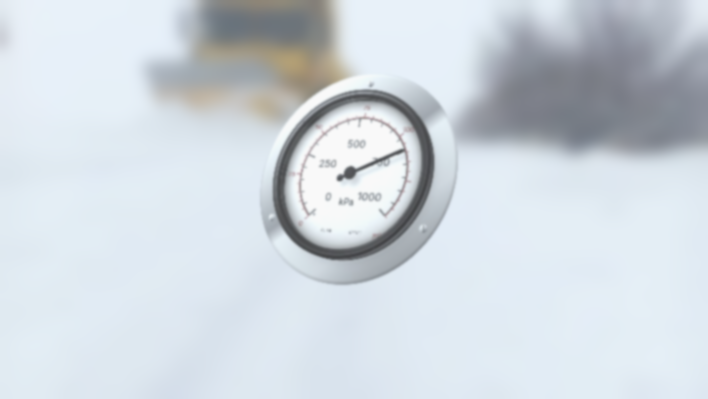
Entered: 750 kPa
